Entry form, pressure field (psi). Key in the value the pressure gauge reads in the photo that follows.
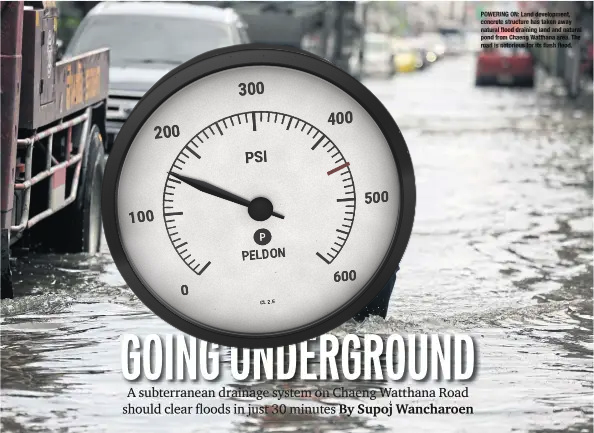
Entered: 160 psi
